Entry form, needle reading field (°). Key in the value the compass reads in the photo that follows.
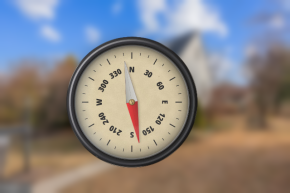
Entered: 170 °
